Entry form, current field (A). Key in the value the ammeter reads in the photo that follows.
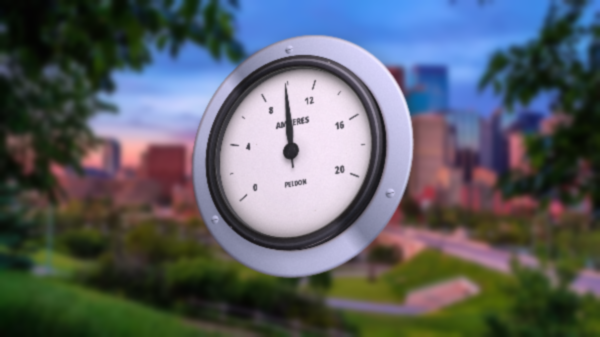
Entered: 10 A
